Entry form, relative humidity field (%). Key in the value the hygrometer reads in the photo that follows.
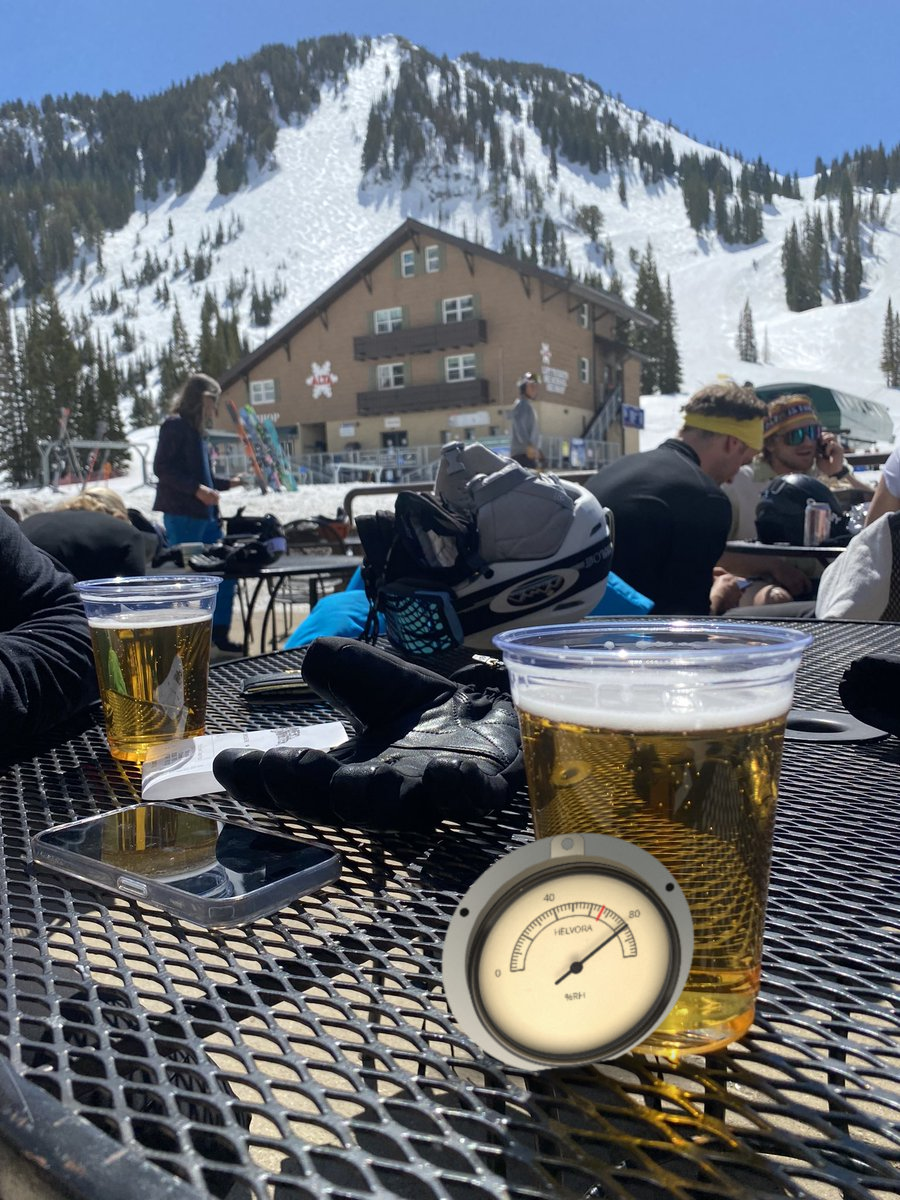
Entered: 80 %
